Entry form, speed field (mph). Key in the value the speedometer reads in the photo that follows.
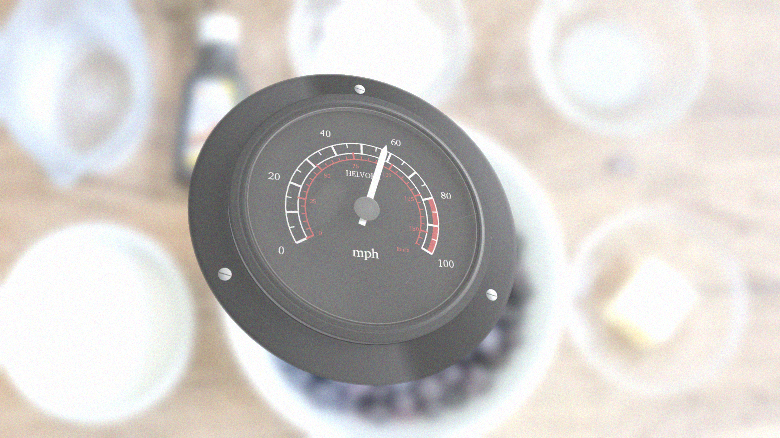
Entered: 57.5 mph
